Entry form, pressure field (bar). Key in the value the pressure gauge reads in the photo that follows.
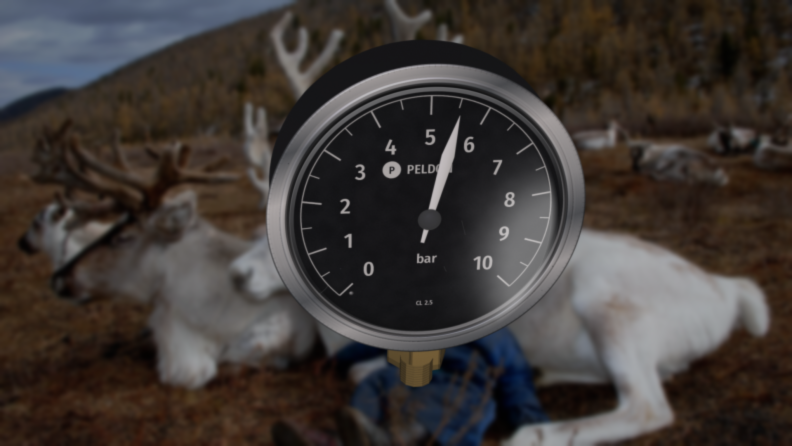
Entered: 5.5 bar
